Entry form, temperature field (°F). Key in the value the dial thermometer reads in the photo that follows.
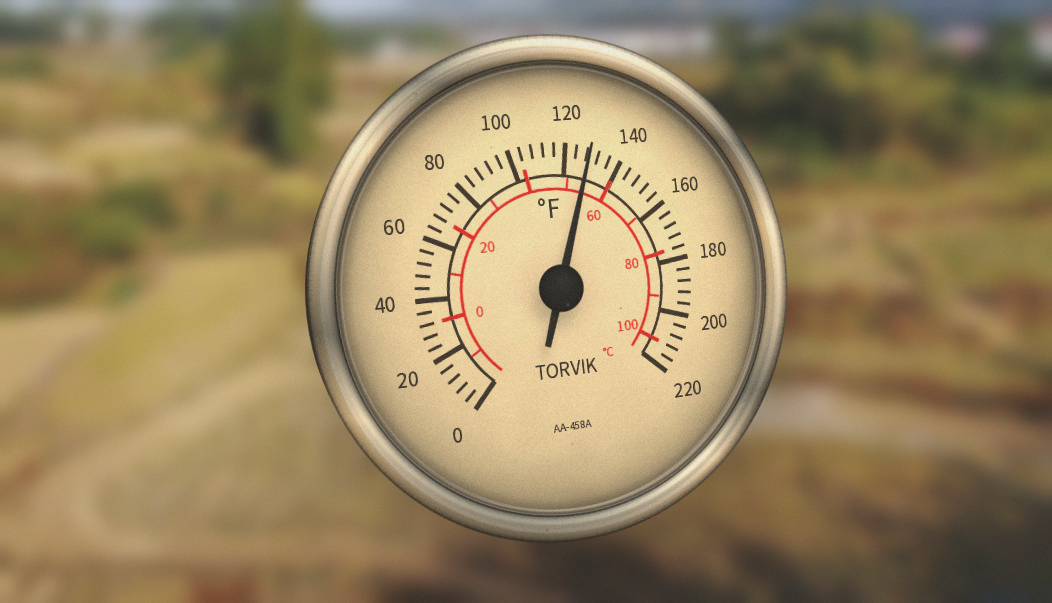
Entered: 128 °F
